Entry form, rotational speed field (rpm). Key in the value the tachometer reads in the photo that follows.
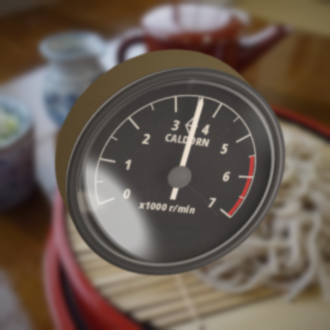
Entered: 3500 rpm
